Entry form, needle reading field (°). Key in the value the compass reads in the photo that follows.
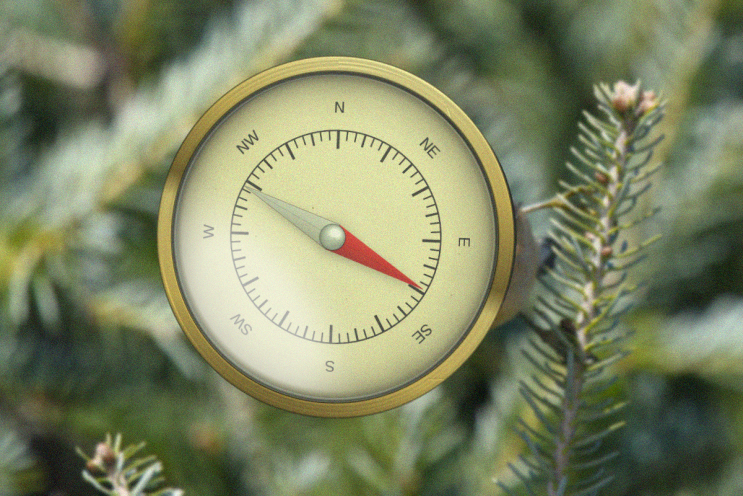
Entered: 117.5 °
